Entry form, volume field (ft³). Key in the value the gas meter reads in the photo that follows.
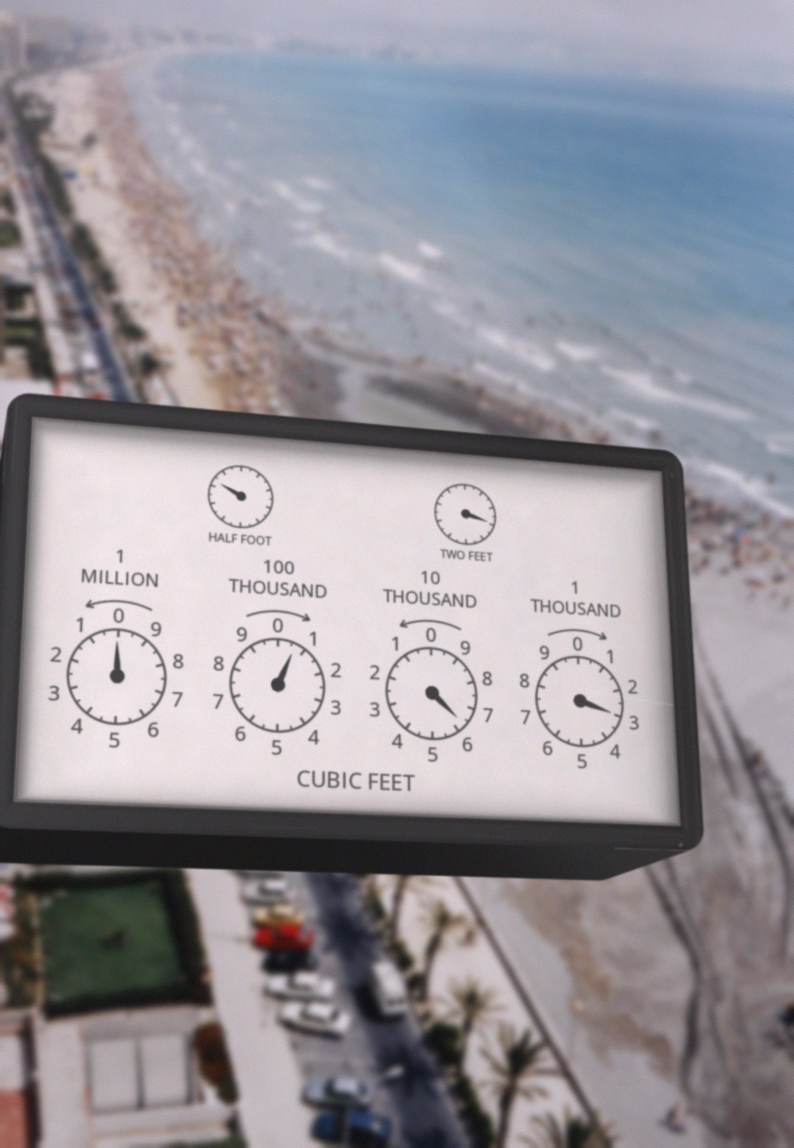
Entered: 6300 ft³
